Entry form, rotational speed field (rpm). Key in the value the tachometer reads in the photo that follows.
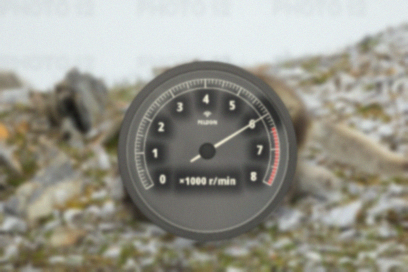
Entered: 6000 rpm
